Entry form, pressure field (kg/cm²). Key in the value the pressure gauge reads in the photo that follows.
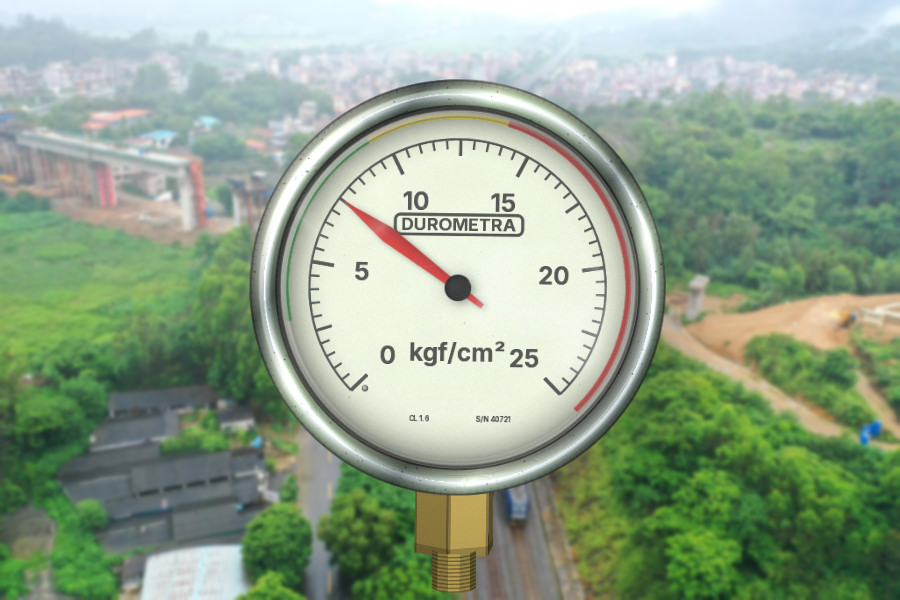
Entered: 7.5 kg/cm²
